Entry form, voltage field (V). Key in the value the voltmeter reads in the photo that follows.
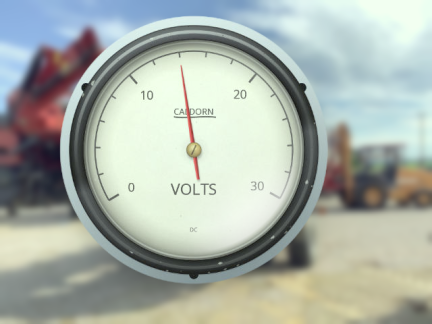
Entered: 14 V
